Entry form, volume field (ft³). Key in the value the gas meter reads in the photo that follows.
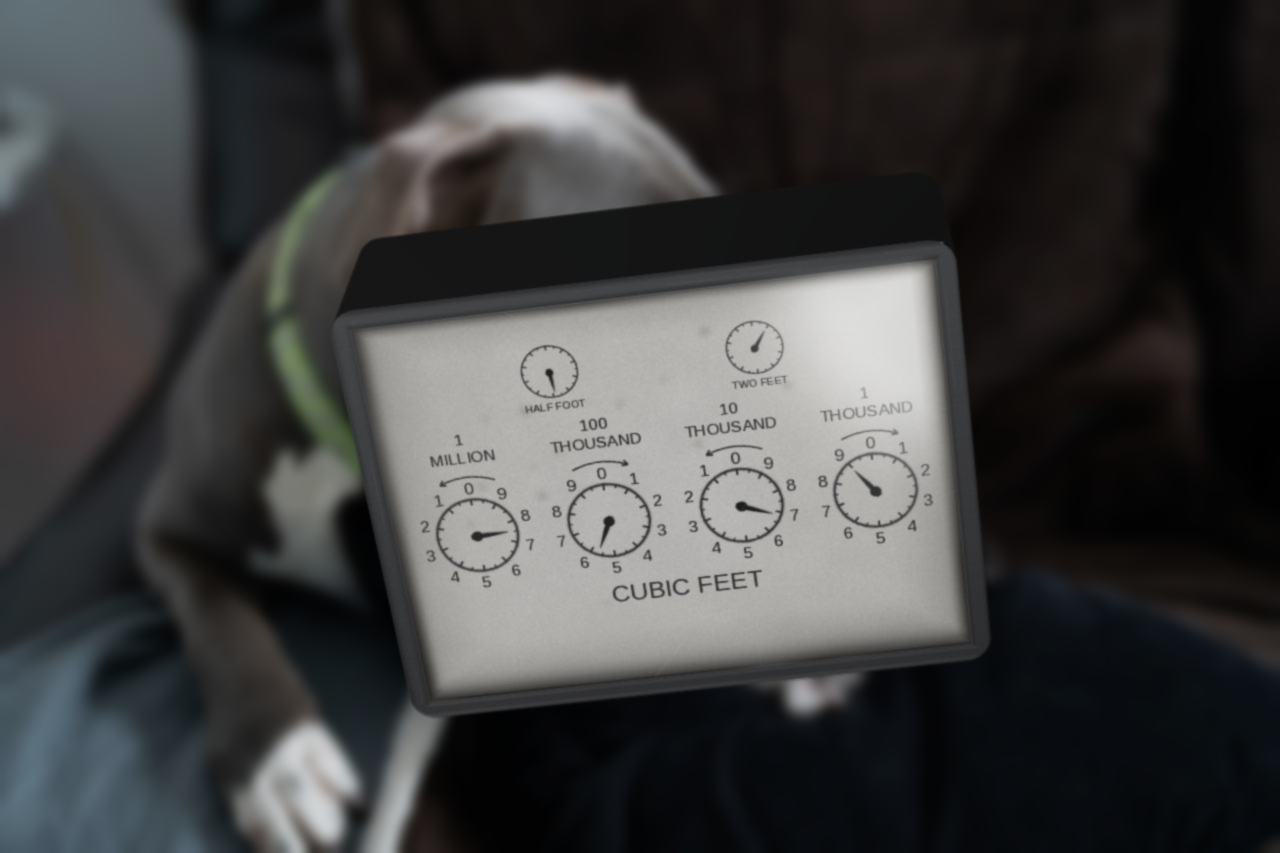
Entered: 756900 ft³
